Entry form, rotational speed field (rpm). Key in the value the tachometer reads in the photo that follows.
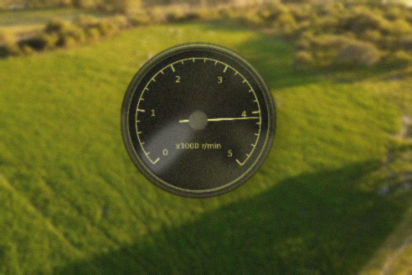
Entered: 4100 rpm
